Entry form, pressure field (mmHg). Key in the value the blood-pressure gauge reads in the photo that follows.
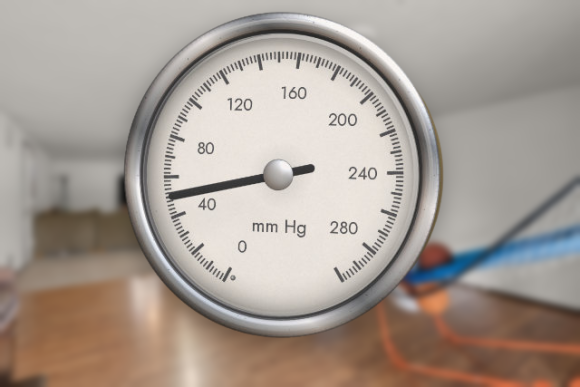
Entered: 50 mmHg
